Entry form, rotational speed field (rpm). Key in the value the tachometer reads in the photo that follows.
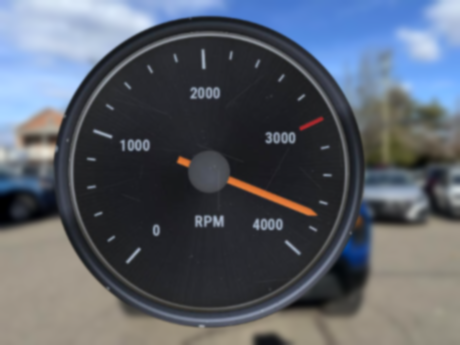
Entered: 3700 rpm
